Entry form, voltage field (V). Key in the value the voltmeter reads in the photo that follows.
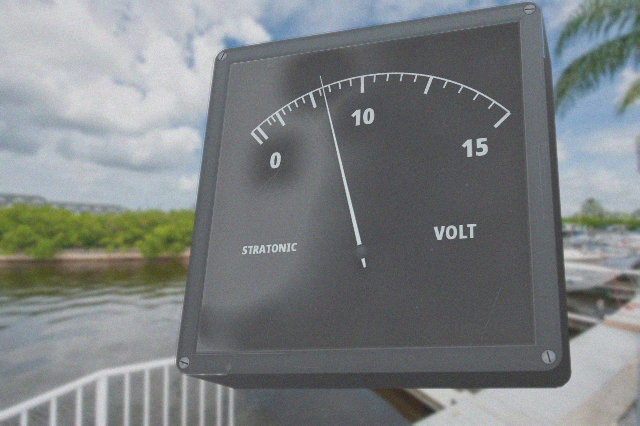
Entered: 8.25 V
